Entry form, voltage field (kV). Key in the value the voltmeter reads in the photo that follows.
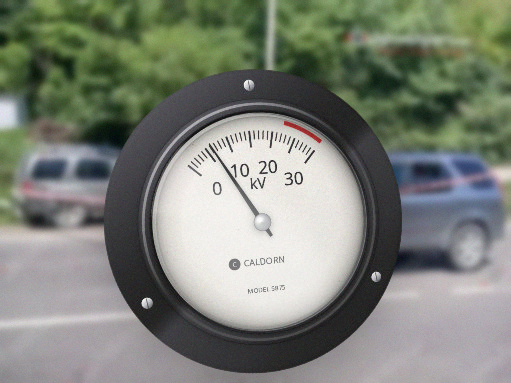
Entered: 6 kV
